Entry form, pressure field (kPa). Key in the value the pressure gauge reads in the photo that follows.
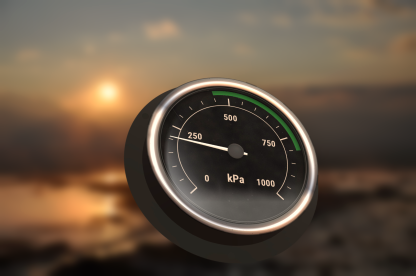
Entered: 200 kPa
